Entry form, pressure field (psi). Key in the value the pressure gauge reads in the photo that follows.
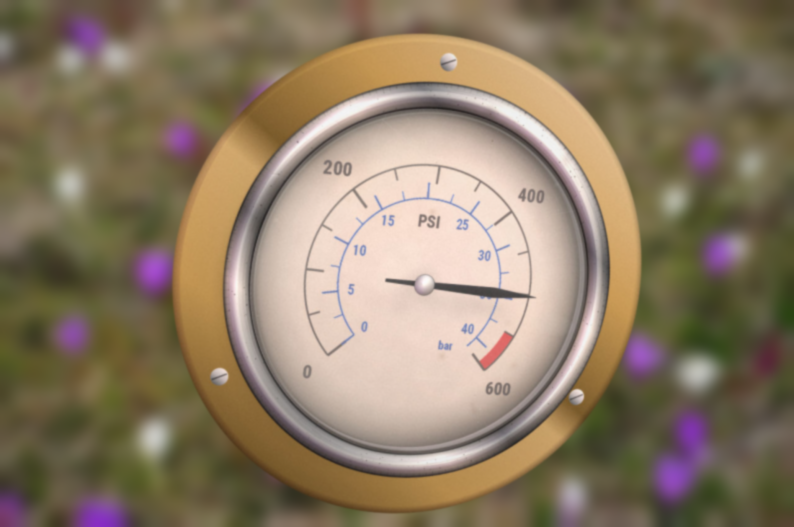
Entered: 500 psi
